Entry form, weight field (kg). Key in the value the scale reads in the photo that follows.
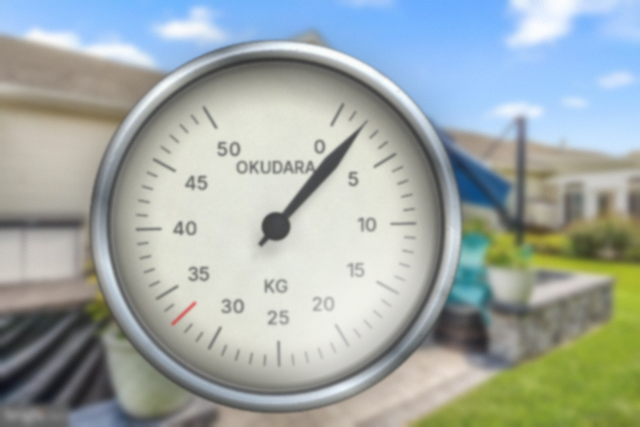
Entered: 2 kg
